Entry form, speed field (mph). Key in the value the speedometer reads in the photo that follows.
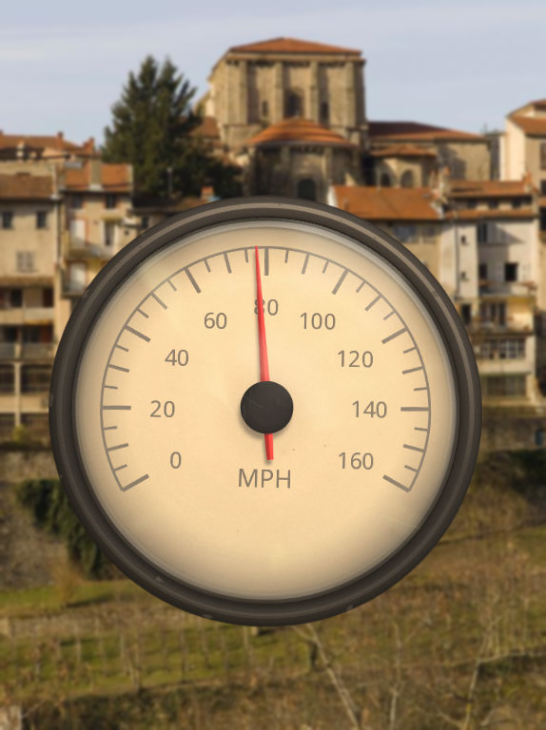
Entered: 77.5 mph
